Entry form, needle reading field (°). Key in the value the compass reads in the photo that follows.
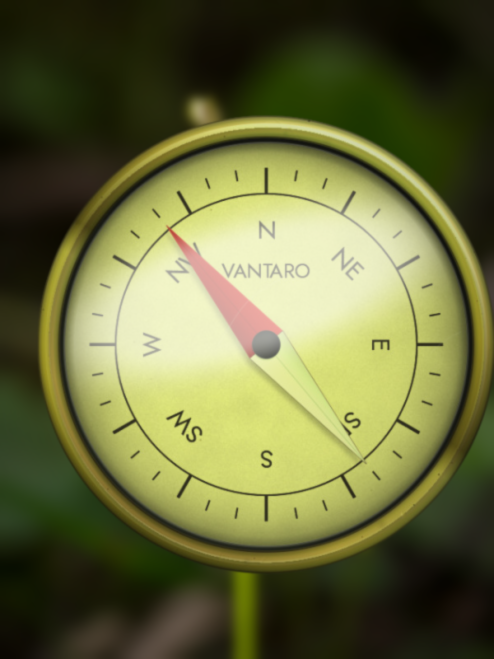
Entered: 320 °
